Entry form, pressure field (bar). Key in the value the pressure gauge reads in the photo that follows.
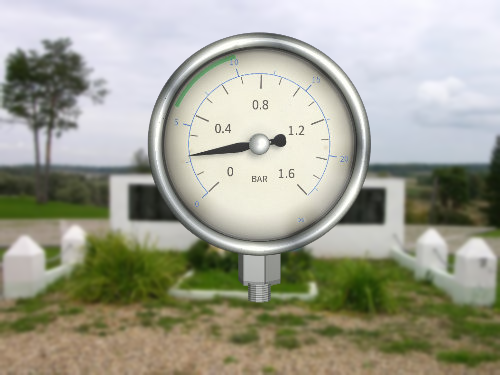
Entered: 0.2 bar
